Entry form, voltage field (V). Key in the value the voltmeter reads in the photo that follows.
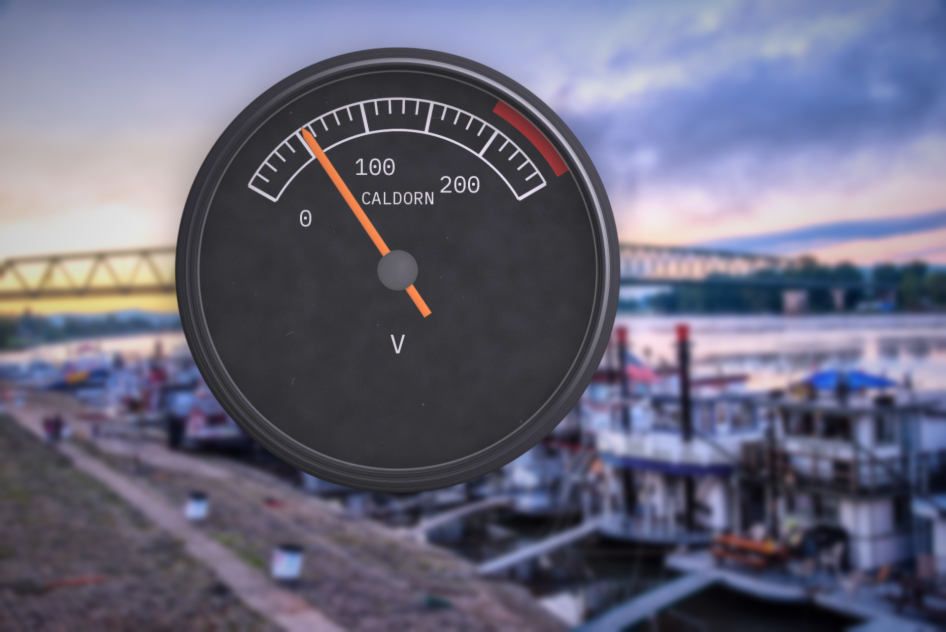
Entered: 55 V
